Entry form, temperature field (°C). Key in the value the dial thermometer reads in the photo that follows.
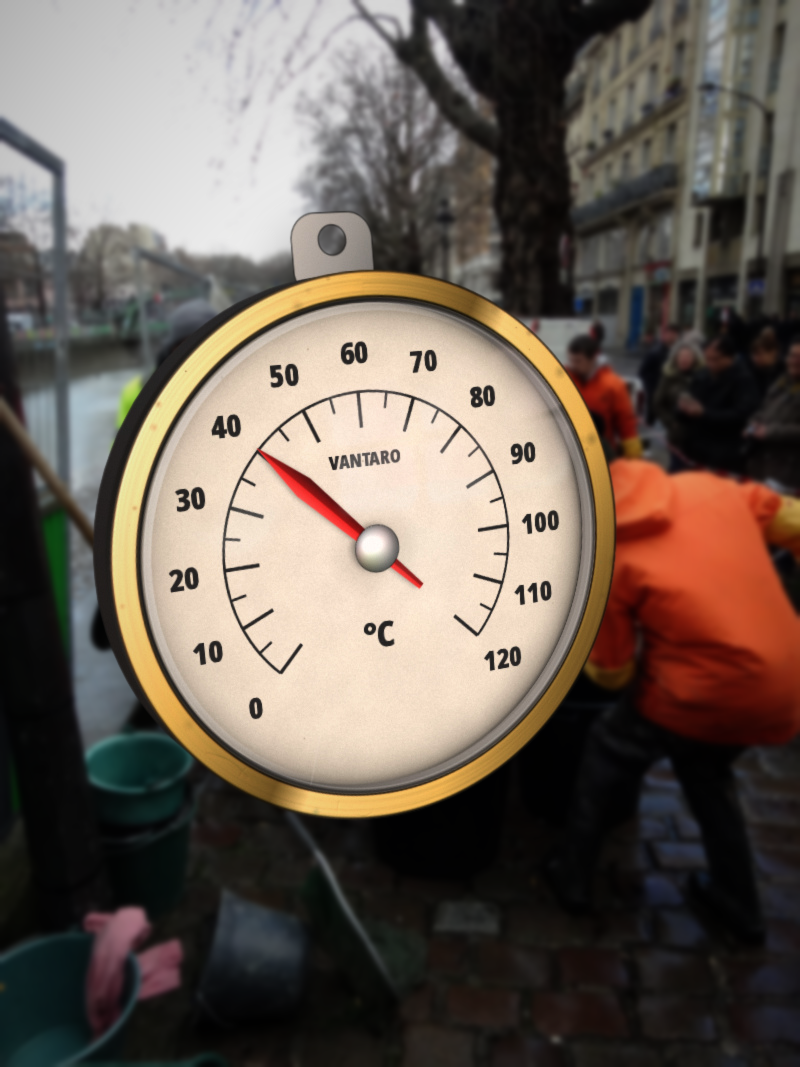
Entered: 40 °C
